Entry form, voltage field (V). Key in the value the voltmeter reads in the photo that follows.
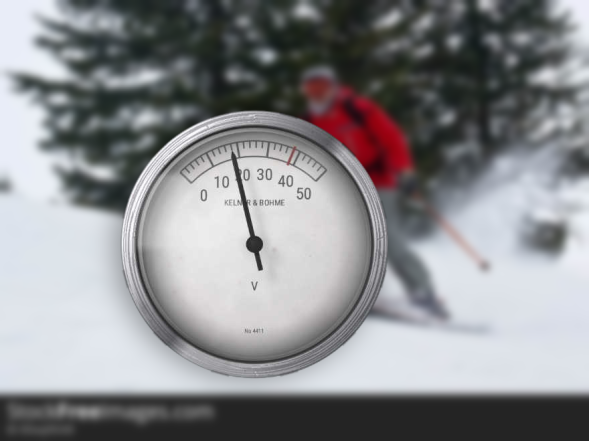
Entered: 18 V
